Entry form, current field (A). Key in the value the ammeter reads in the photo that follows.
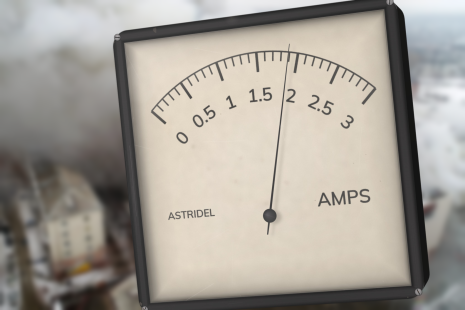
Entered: 1.9 A
